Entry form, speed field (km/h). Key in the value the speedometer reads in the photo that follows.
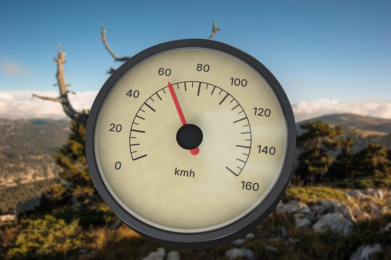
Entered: 60 km/h
